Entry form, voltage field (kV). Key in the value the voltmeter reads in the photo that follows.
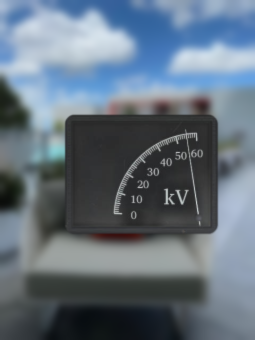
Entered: 55 kV
